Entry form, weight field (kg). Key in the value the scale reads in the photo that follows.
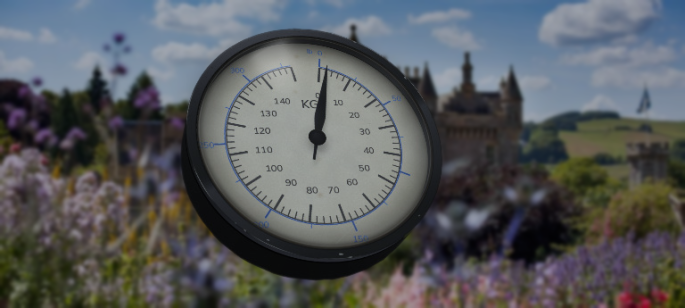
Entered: 2 kg
